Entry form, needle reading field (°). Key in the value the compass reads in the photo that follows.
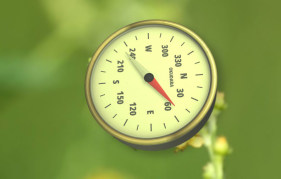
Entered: 52.5 °
